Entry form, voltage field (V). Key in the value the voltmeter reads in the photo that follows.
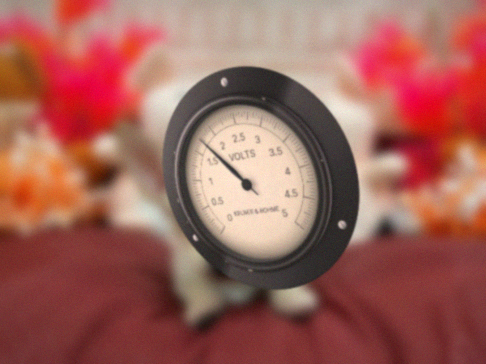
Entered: 1.75 V
